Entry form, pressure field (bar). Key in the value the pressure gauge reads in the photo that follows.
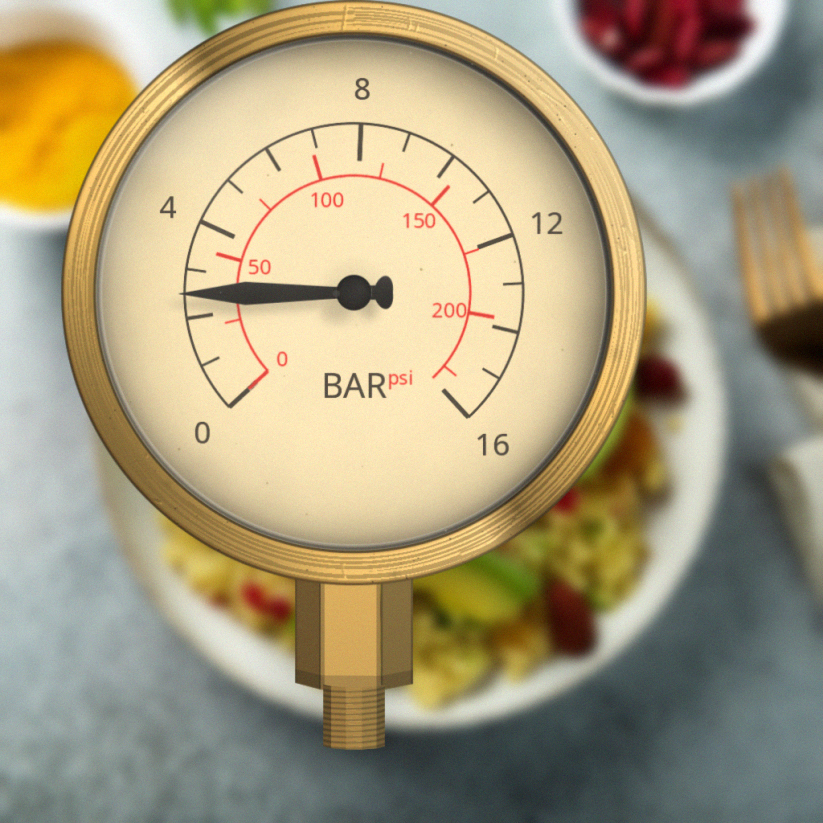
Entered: 2.5 bar
